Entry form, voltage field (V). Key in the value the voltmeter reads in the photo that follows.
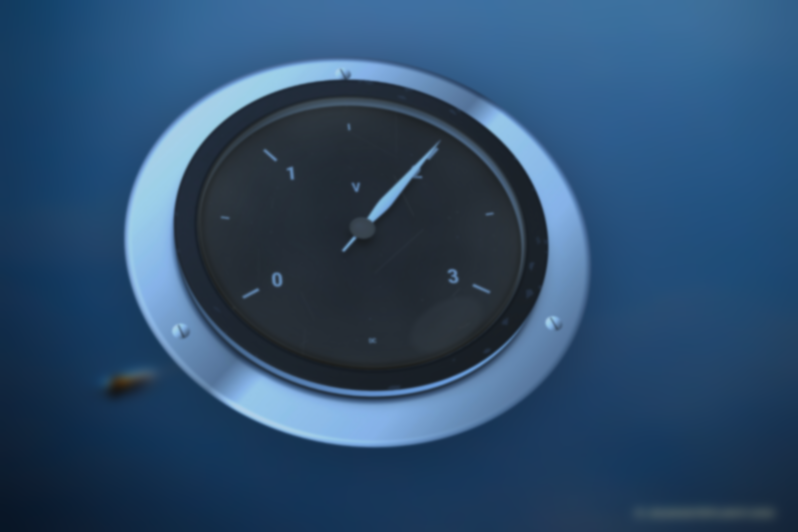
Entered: 2 V
